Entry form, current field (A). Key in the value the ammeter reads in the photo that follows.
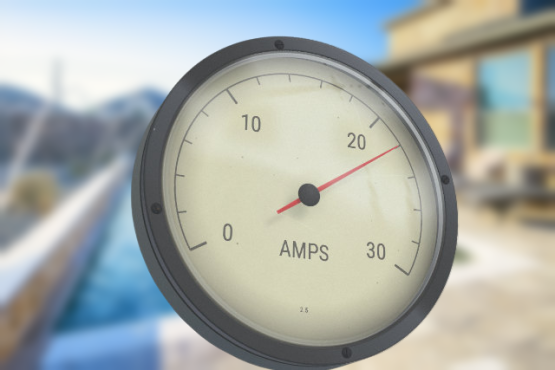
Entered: 22 A
